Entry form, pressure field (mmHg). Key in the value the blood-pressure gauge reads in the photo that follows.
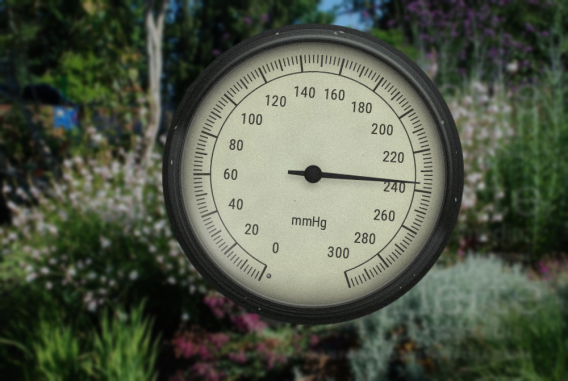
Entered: 236 mmHg
